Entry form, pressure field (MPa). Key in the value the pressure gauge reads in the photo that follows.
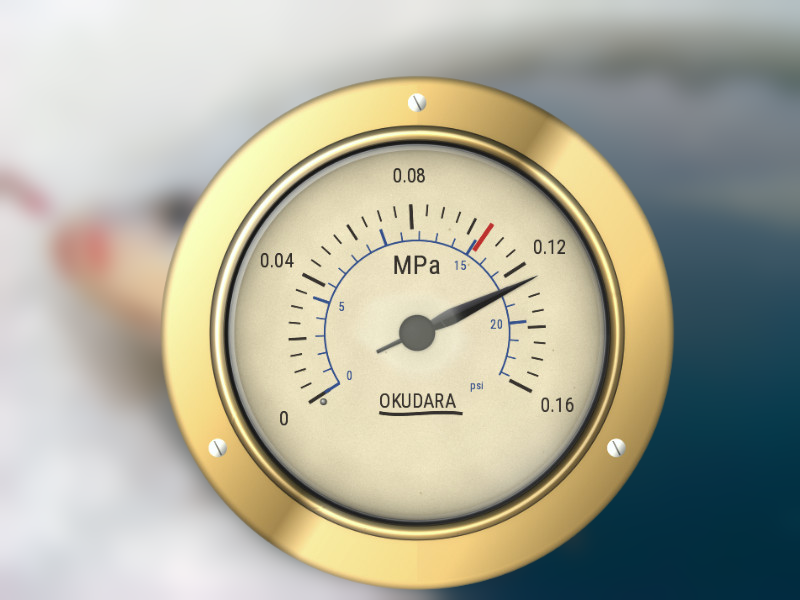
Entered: 0.125 MPa
